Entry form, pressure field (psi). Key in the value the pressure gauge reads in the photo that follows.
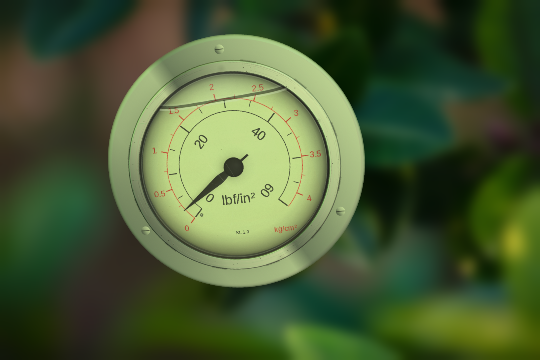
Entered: 2.5 psi
